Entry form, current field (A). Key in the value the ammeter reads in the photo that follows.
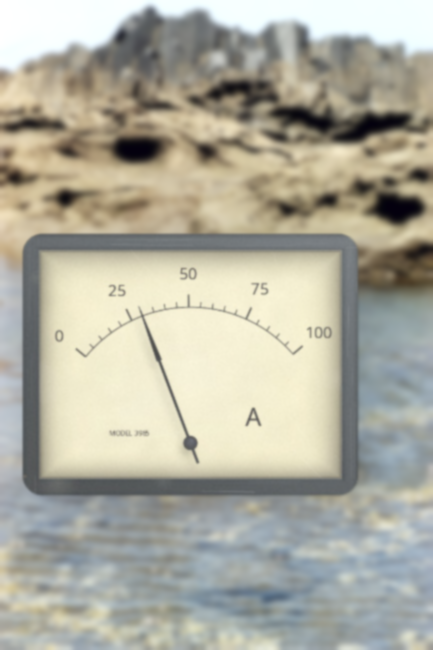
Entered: 30 A
